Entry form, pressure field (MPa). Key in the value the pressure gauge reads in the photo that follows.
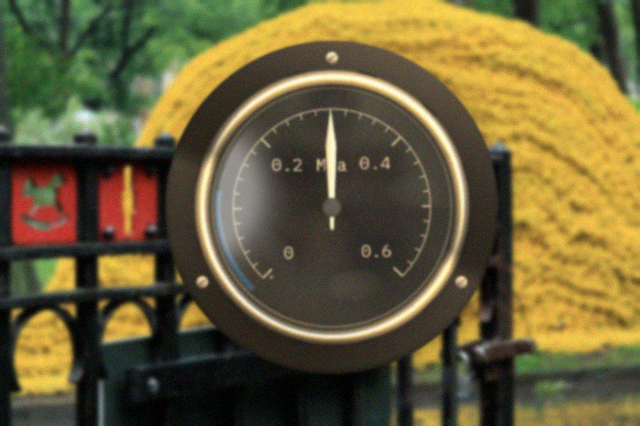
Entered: 0.3 MPa
